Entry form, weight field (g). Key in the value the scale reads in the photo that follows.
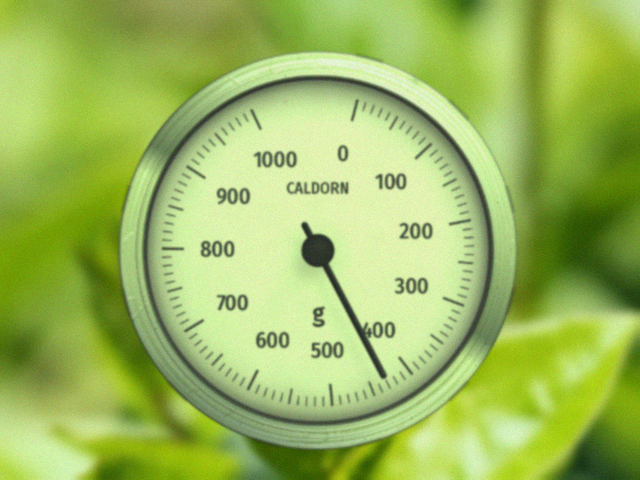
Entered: 430 g
